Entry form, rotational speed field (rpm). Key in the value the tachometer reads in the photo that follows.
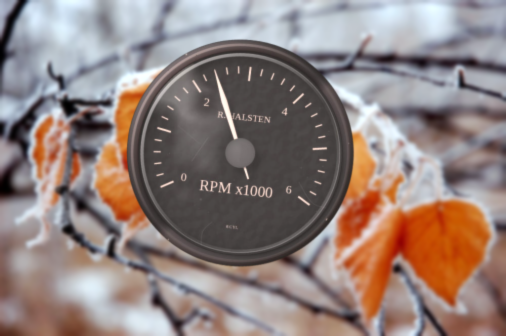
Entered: 2400 rpm
